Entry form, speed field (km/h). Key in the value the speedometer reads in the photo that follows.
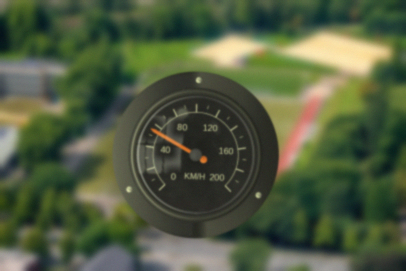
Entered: 55 km/h
